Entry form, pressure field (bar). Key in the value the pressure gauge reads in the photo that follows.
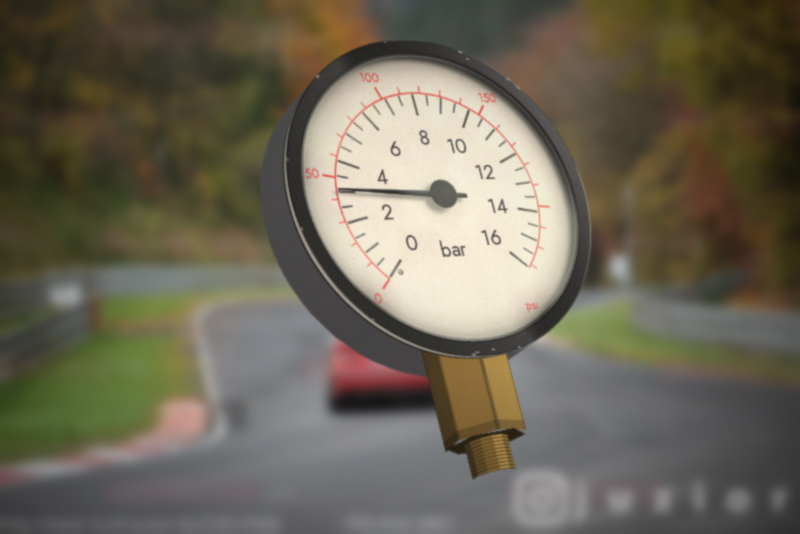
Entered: 3 bar
